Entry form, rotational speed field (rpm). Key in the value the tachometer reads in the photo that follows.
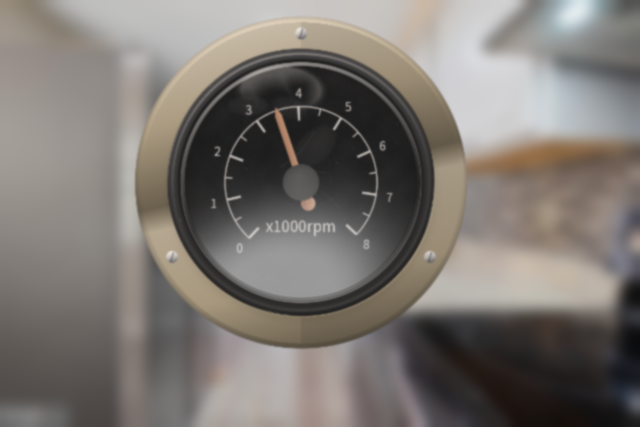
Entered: 3500 rpm
